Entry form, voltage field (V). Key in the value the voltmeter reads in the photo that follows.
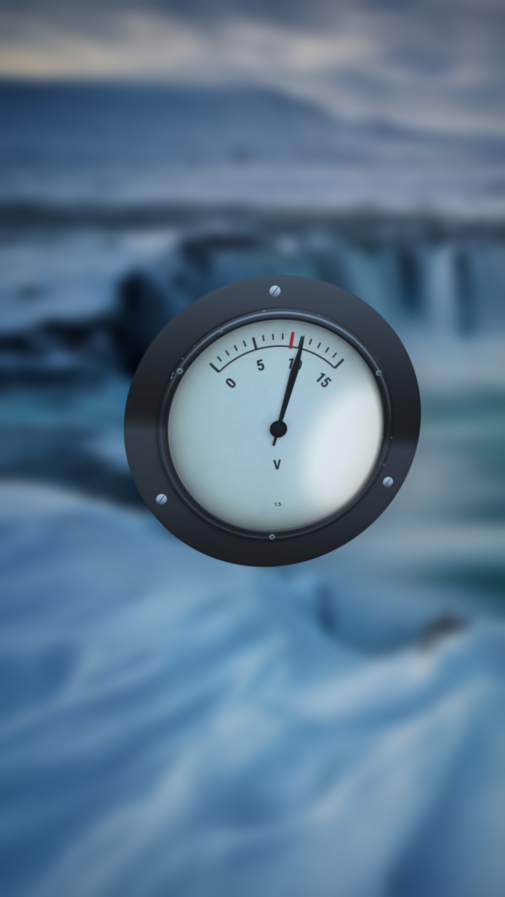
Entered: 10 V
